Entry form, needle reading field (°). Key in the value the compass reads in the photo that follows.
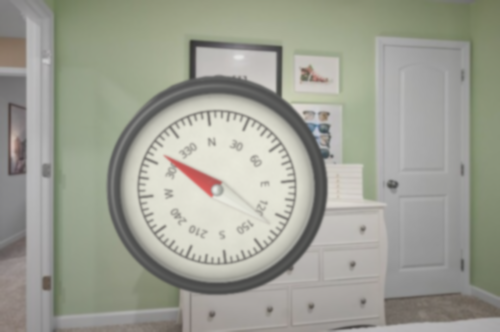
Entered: 310 °
